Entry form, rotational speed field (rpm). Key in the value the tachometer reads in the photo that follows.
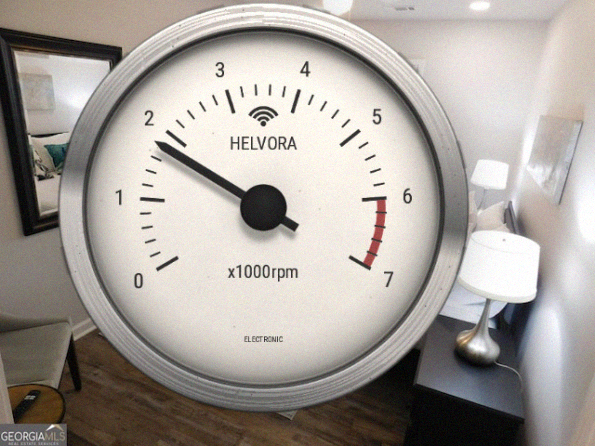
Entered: 1800 rpm
